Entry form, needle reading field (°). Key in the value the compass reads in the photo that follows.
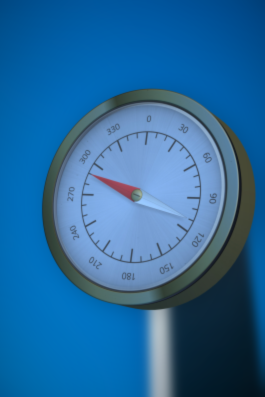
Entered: 290 °
